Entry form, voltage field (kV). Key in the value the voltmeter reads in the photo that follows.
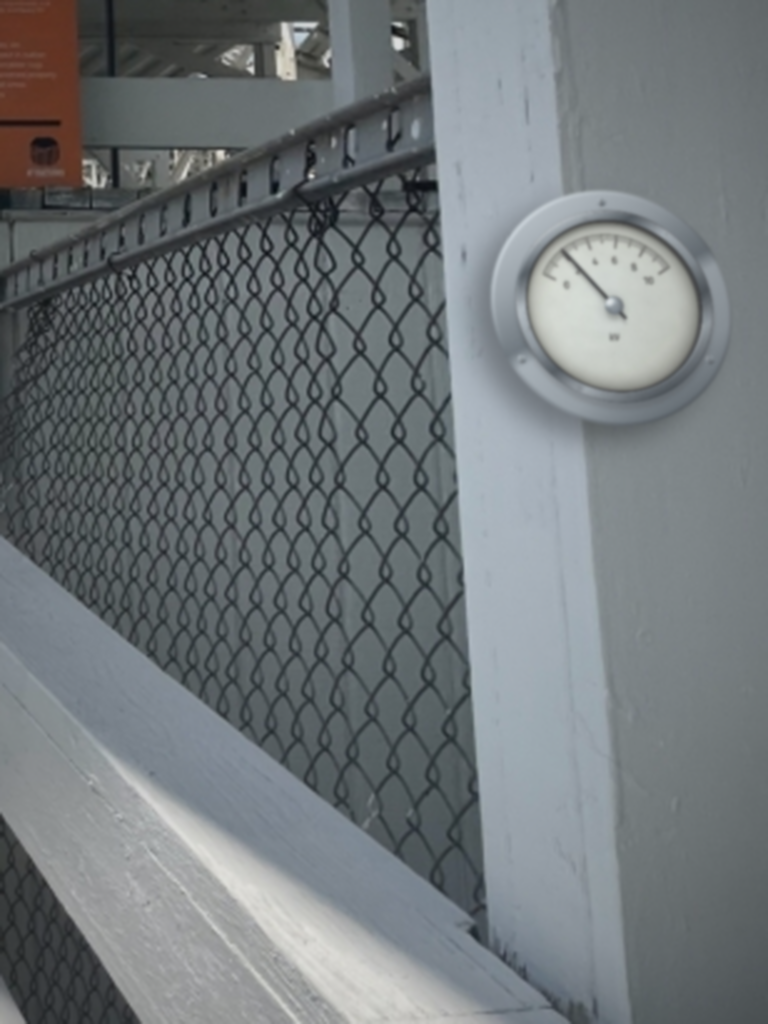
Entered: 2 kV
